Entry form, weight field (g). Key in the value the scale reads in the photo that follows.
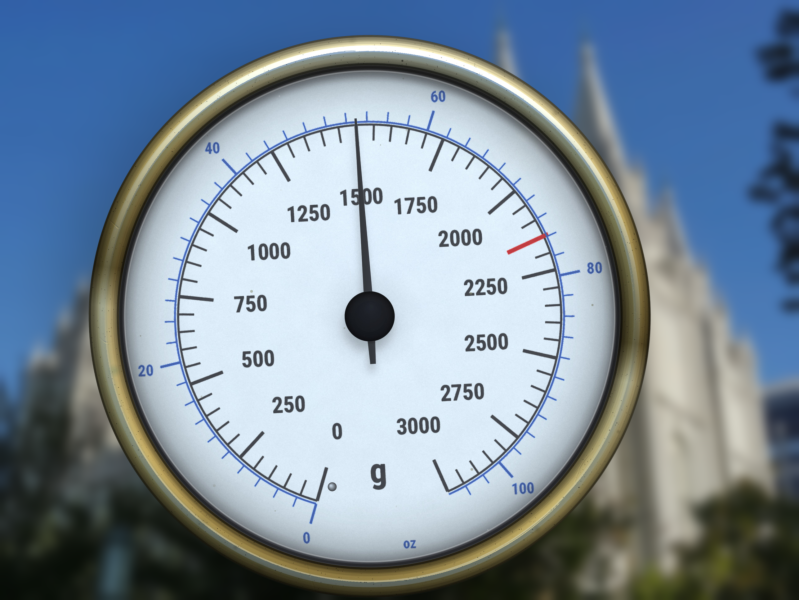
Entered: 1500 g
